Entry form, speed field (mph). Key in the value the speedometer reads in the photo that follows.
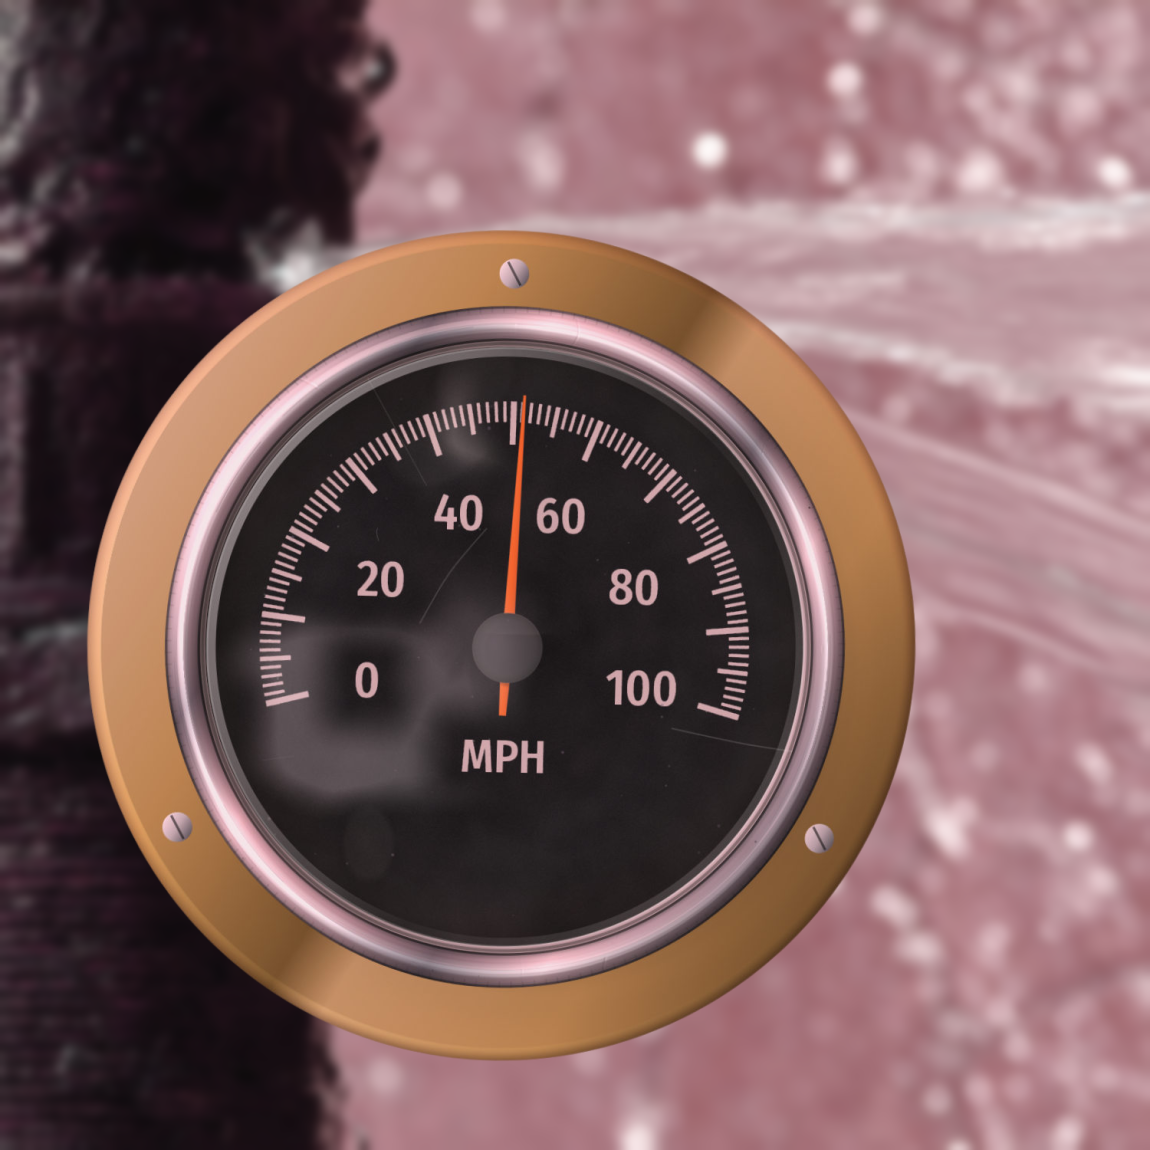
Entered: 51 mph
